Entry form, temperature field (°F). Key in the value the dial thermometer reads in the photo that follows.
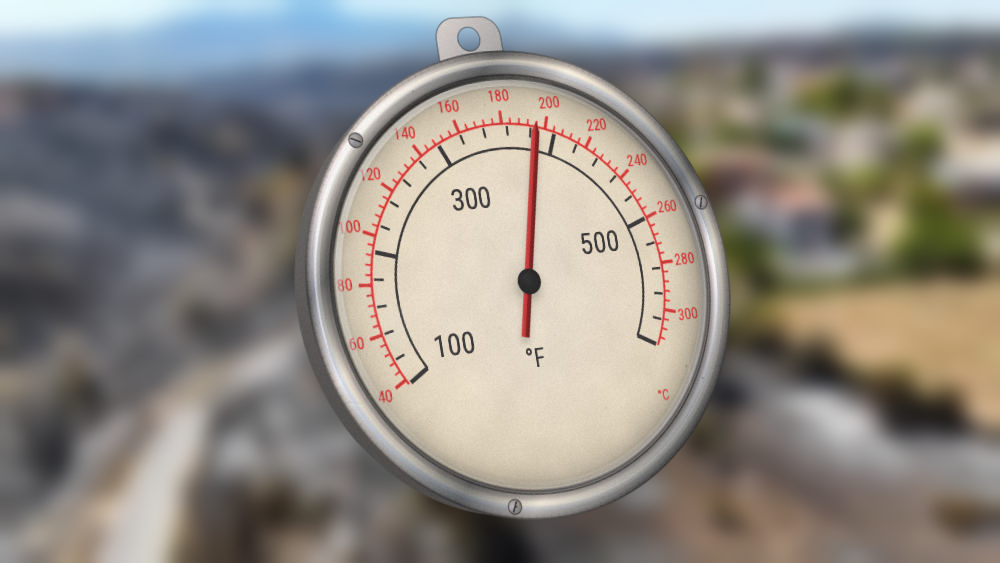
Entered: 380 °F
